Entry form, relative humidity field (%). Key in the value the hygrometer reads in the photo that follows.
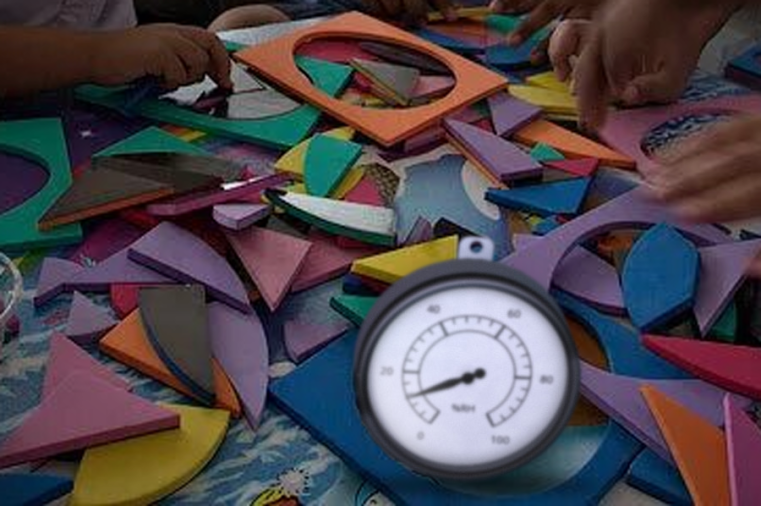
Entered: 12 %
